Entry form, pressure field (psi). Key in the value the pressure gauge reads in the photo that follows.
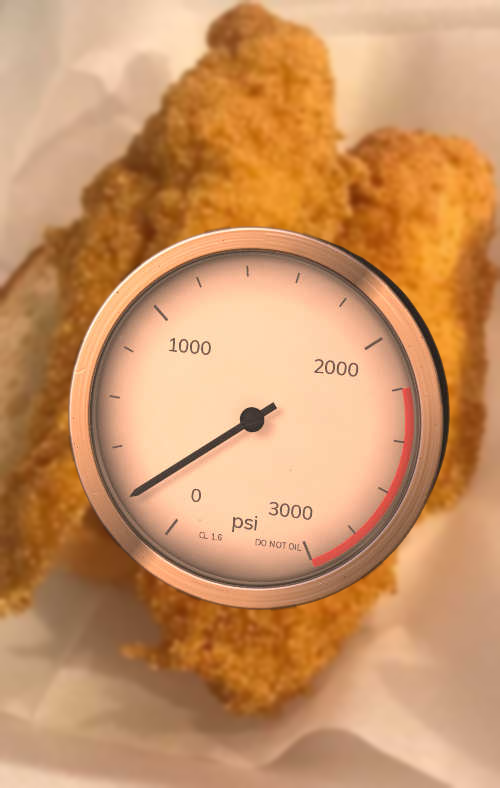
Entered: 200 psi
